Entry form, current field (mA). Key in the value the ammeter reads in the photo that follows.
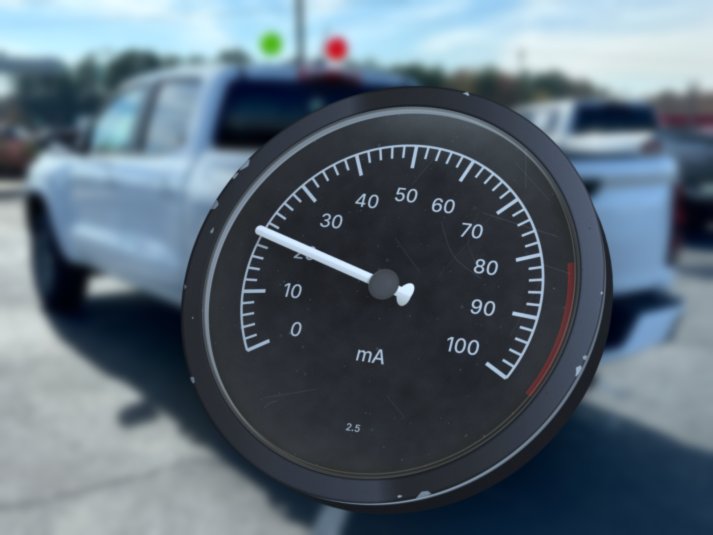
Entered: 20 mA
